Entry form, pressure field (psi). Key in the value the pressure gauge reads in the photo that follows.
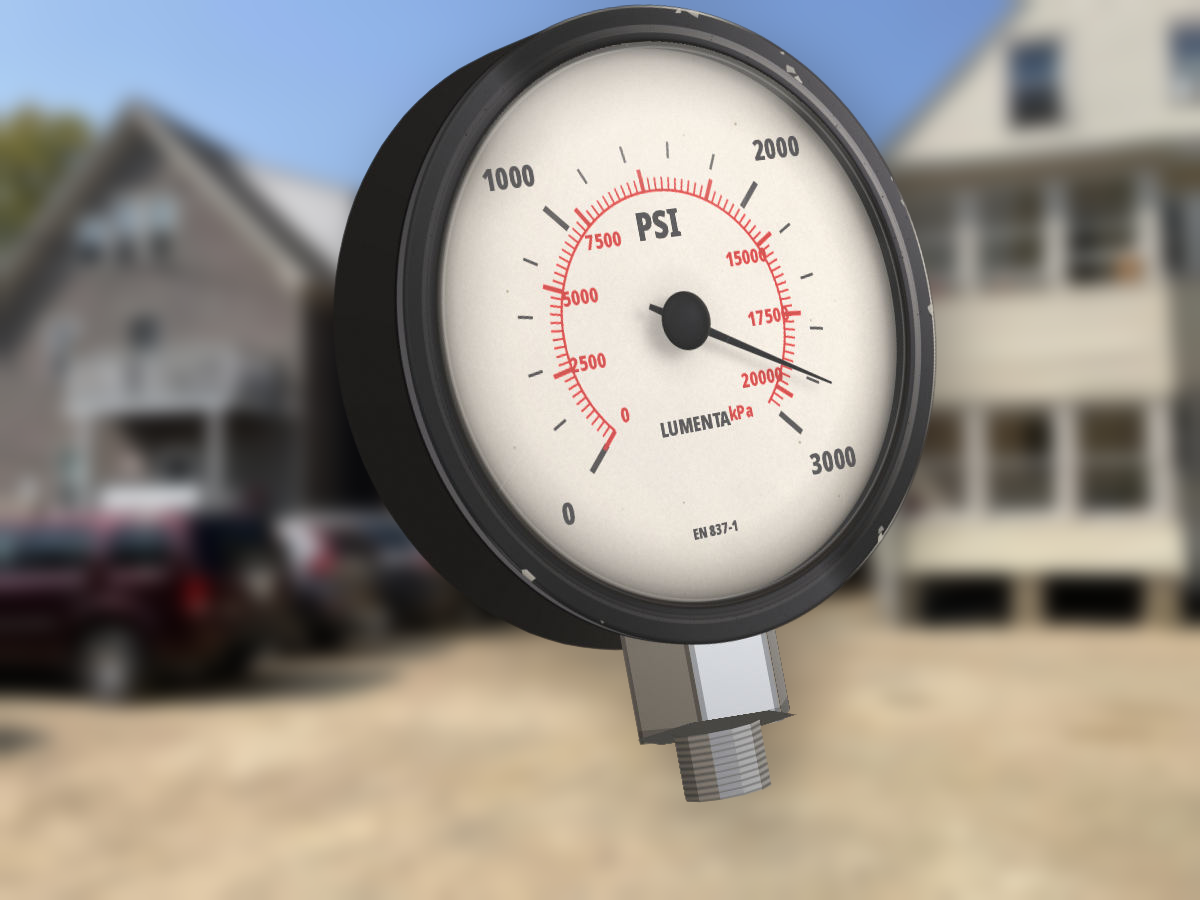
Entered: 2800 psi
